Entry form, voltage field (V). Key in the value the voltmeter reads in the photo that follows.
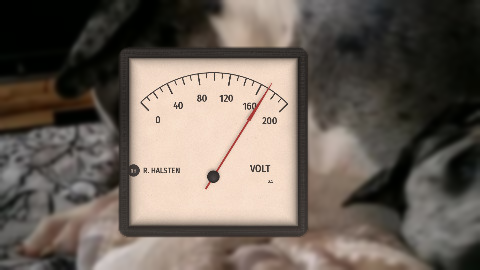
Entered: 170 V
